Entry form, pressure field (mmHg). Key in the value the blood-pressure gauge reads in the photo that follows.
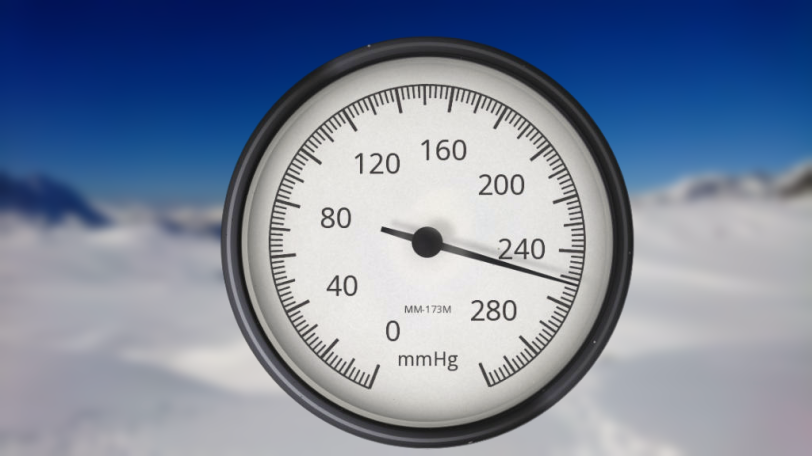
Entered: 252 mmHg
